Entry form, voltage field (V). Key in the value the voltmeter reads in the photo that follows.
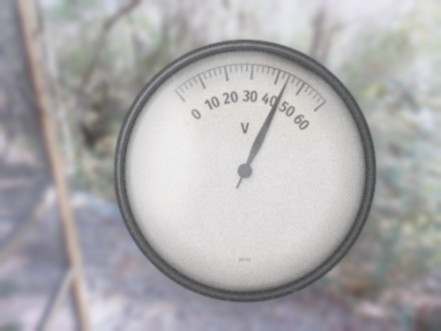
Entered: 44 V
